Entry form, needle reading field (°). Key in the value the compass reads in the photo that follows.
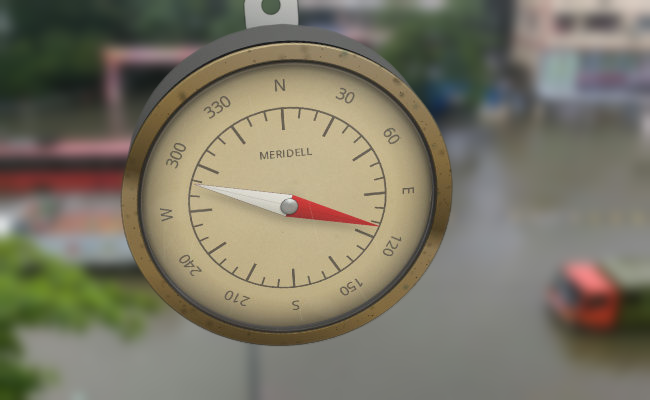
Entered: 110 °
